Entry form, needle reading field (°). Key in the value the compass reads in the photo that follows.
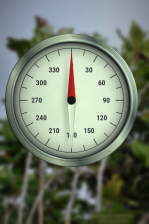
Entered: 0 °
